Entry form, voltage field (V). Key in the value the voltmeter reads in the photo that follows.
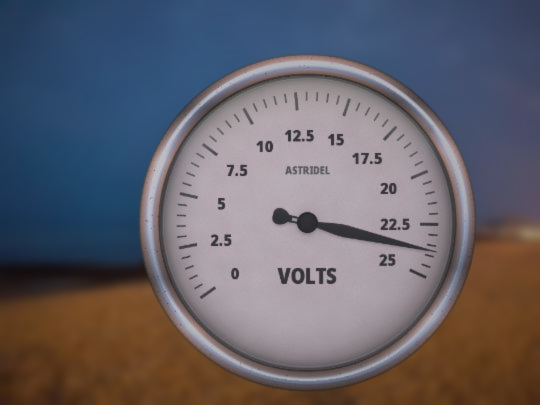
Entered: 23.75 V
